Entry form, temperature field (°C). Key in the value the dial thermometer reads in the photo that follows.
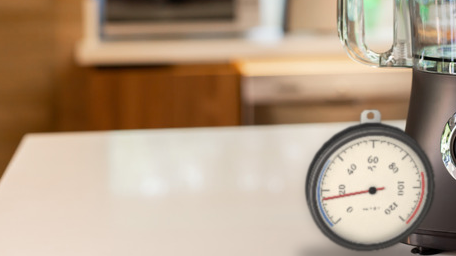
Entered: 16 °C
